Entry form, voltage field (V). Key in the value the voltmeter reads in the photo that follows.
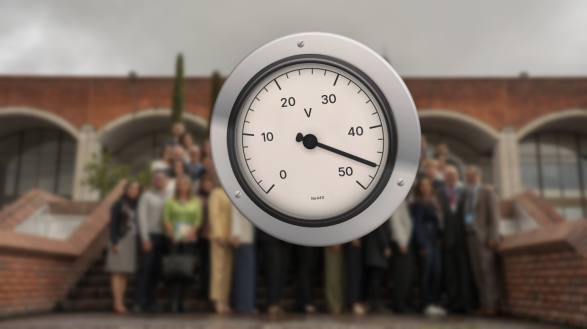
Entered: 46 V
